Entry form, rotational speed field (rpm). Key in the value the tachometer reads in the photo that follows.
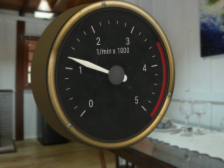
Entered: 1200 rpm
